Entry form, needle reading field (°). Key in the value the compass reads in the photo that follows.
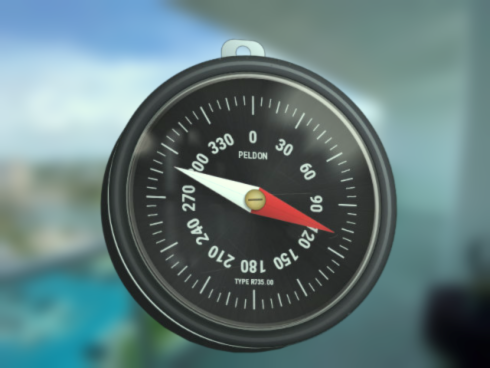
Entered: 110 °
